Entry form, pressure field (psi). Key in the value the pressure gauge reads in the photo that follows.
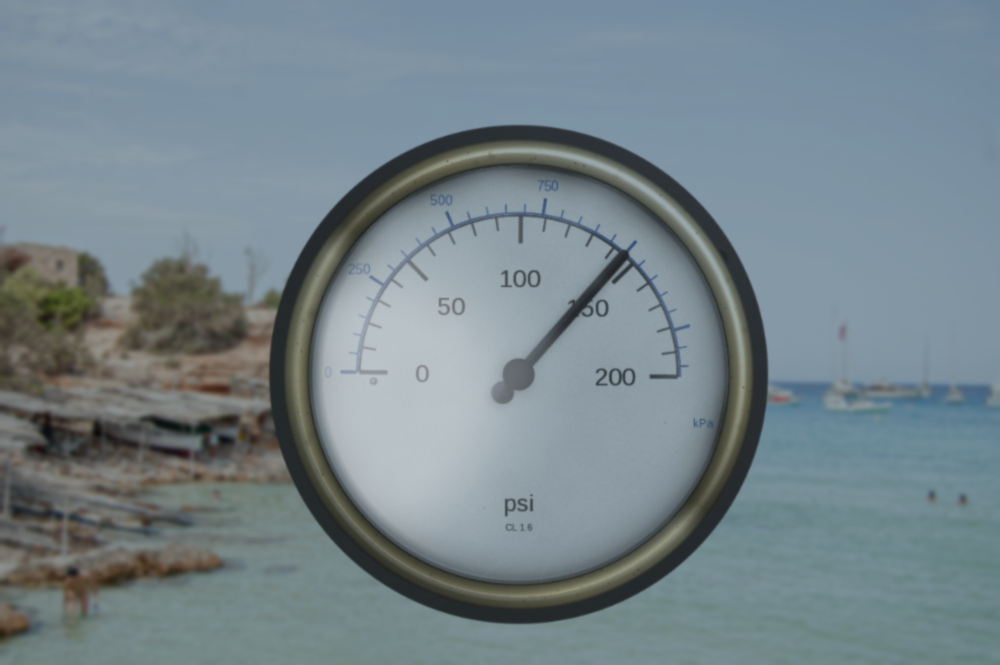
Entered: 145 psi
